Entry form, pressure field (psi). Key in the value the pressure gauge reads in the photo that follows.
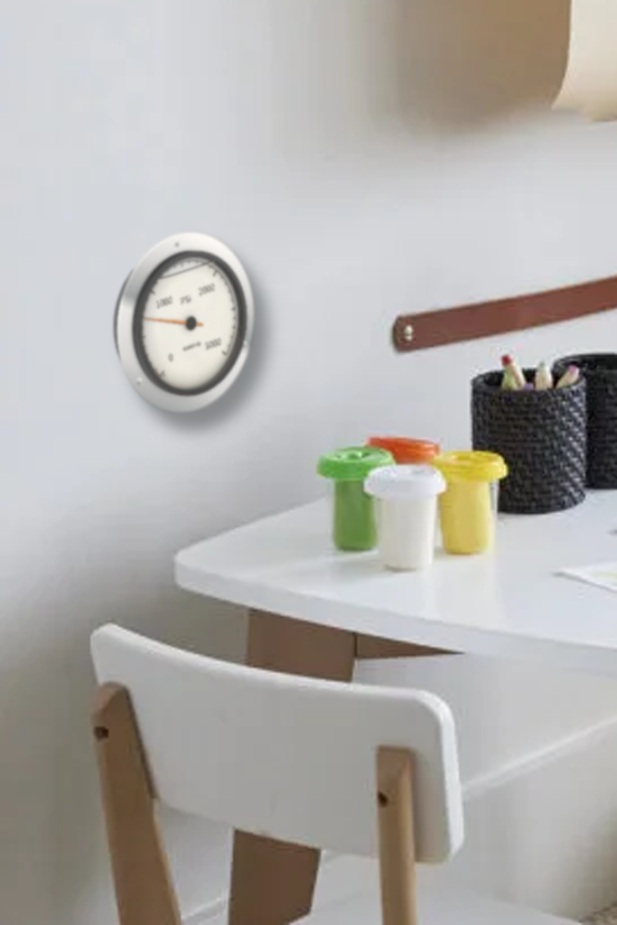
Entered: 700 psi
